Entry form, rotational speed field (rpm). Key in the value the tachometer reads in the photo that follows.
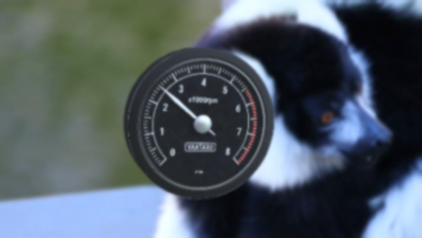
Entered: 2500 rpm
